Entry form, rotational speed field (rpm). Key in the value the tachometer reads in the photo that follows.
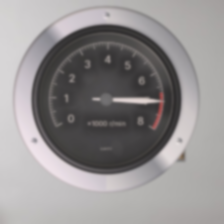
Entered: 7000 rpm
